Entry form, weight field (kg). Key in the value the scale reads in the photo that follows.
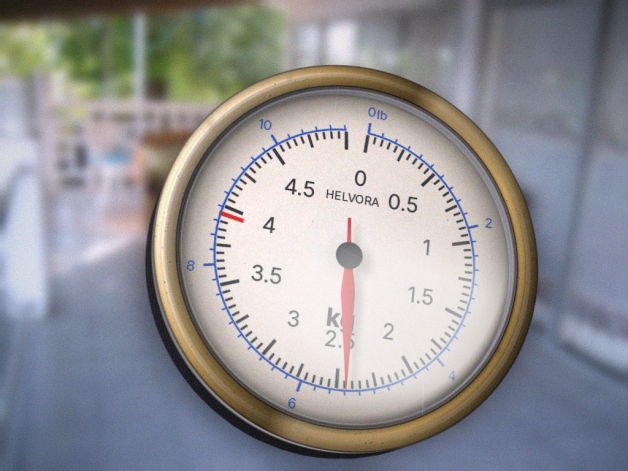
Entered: 2.45 kg
